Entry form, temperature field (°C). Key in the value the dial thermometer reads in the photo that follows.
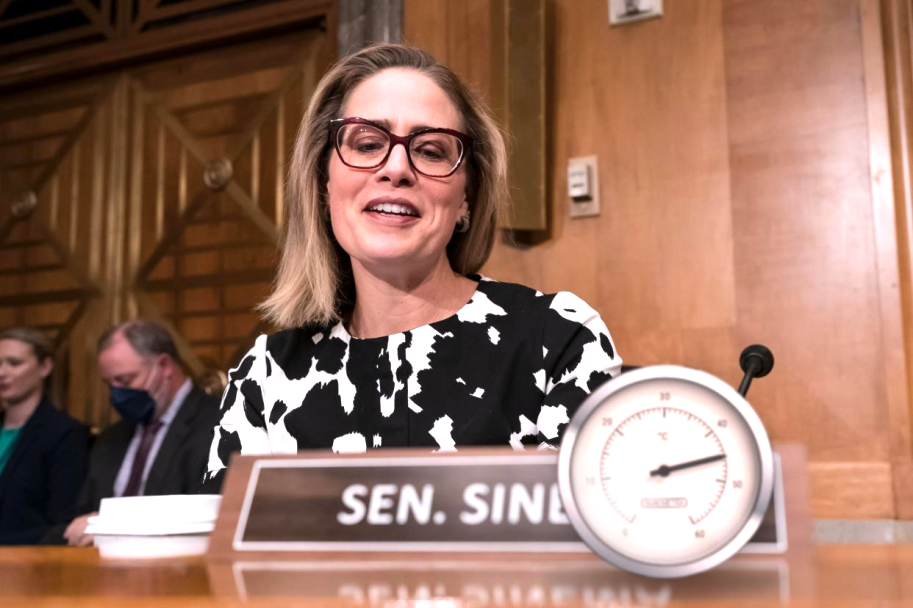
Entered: 45 °C
